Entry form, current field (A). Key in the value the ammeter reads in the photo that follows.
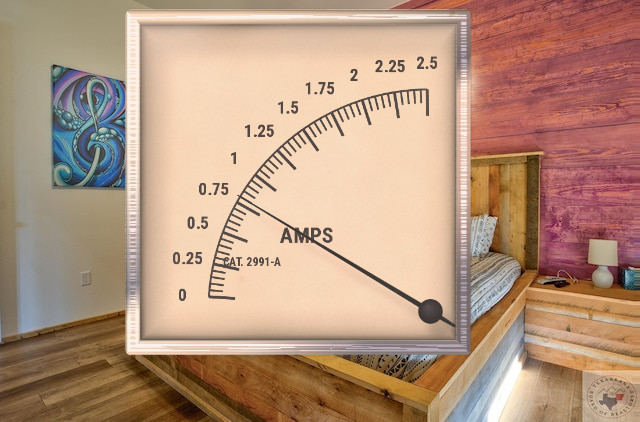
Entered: 0.8 A
